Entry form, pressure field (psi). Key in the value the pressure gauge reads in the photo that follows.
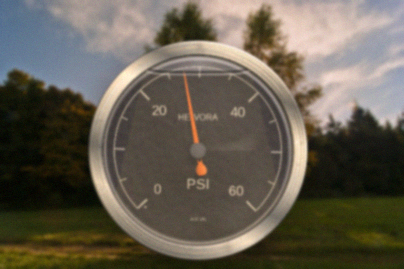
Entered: 27.5 psi
